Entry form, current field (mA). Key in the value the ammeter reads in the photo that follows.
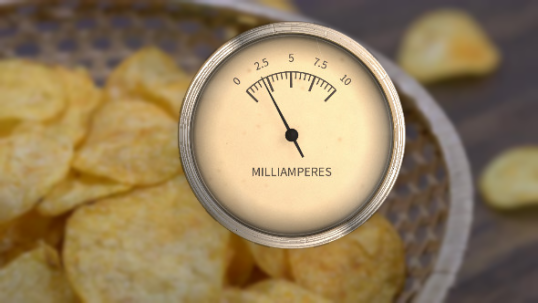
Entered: 2 mA
